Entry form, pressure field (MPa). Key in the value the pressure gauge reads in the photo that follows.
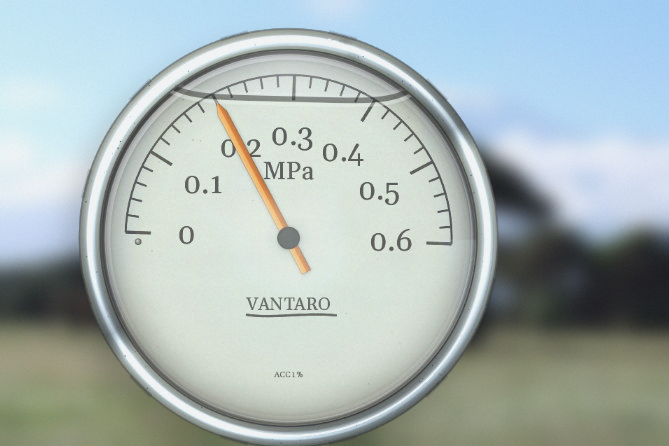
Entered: 0.2 MPa
